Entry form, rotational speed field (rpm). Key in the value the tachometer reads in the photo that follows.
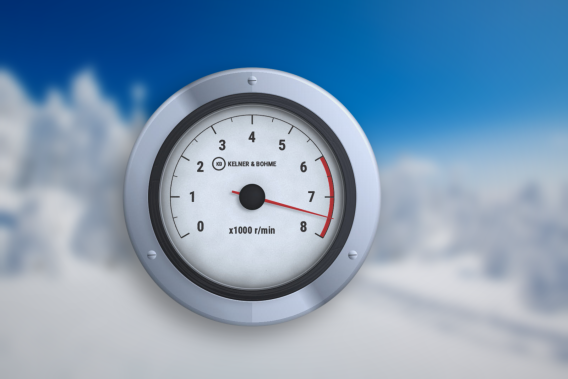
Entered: 7500 rpm
